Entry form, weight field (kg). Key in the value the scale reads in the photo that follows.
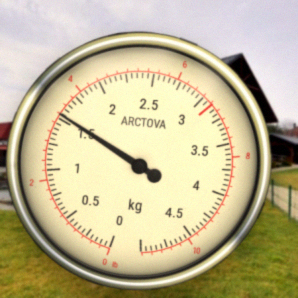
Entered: 1.55 kg
